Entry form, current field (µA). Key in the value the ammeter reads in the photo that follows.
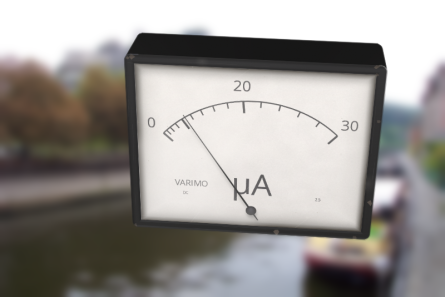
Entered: 11 µA
